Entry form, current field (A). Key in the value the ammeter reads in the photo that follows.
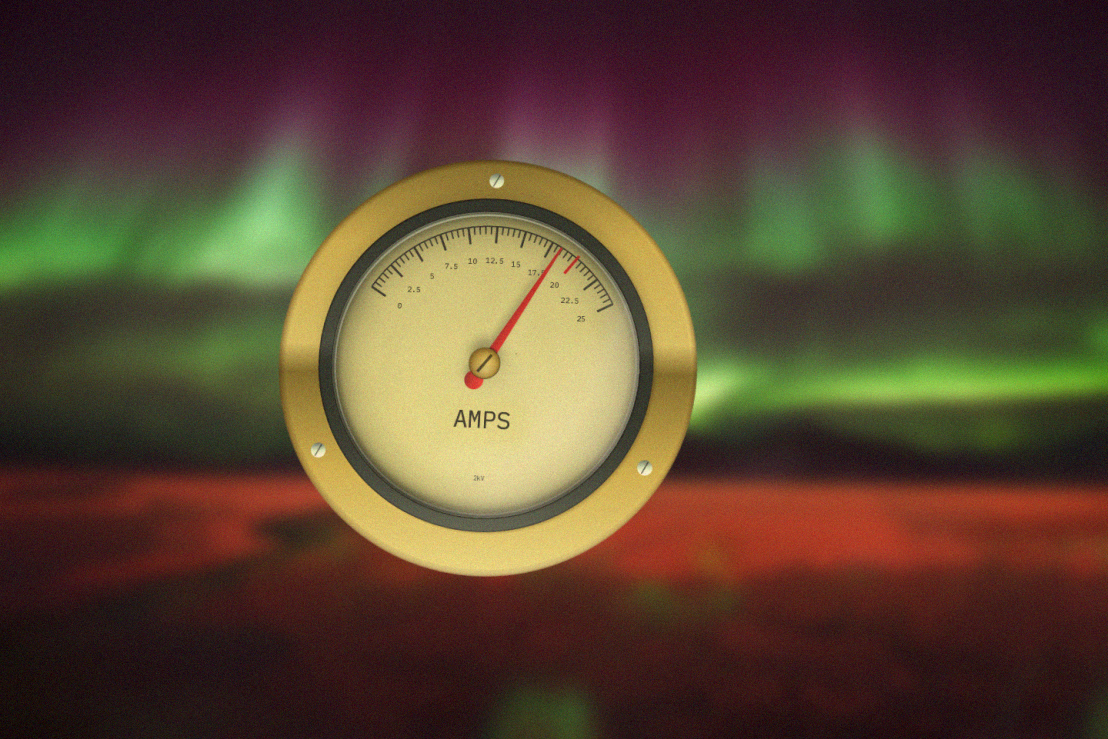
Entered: 18.5 A
